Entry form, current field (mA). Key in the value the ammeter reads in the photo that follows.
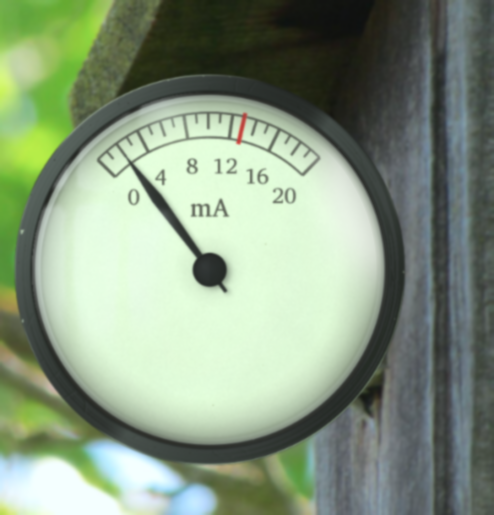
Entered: 2 mA
